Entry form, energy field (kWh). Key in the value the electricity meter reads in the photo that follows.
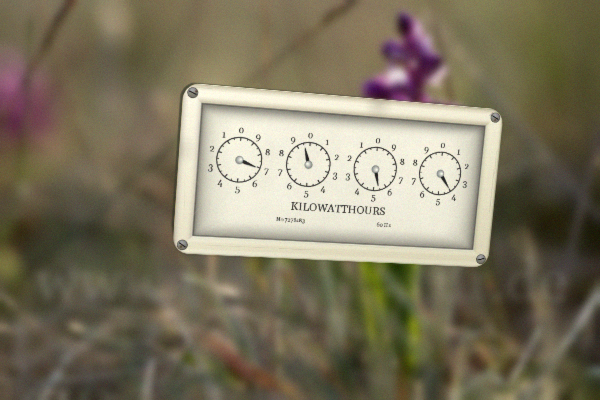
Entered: 6954 kWh
